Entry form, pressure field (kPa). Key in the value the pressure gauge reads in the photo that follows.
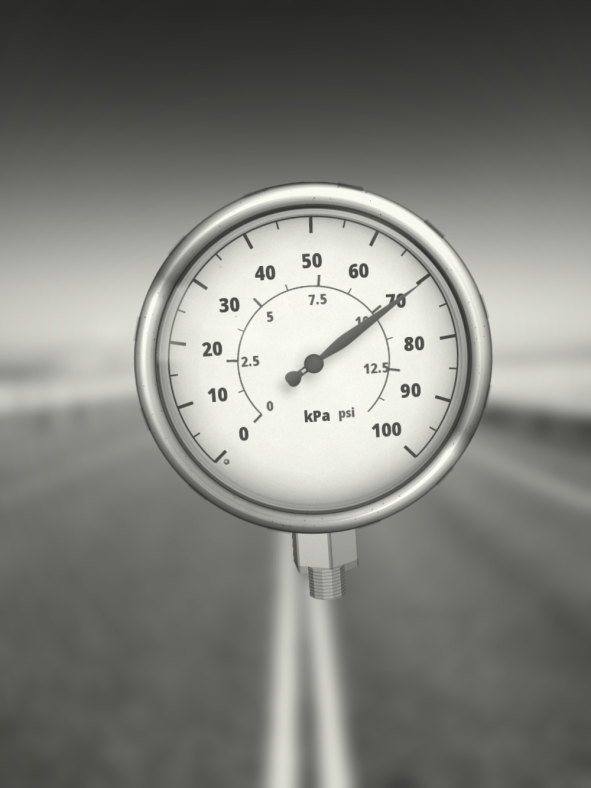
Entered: 70 kPa
